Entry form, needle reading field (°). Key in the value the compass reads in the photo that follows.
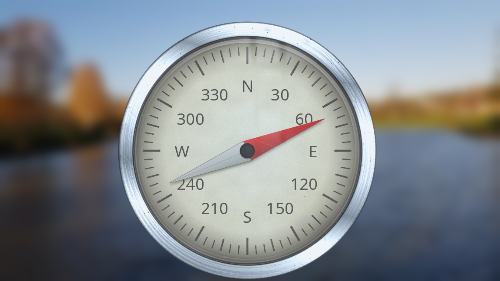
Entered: 67.5 °
